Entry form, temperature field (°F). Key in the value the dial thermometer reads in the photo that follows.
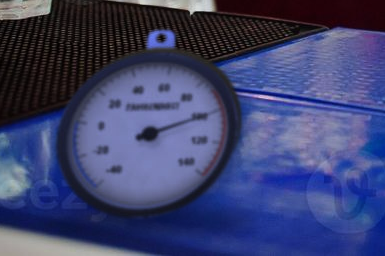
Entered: 100 °F
